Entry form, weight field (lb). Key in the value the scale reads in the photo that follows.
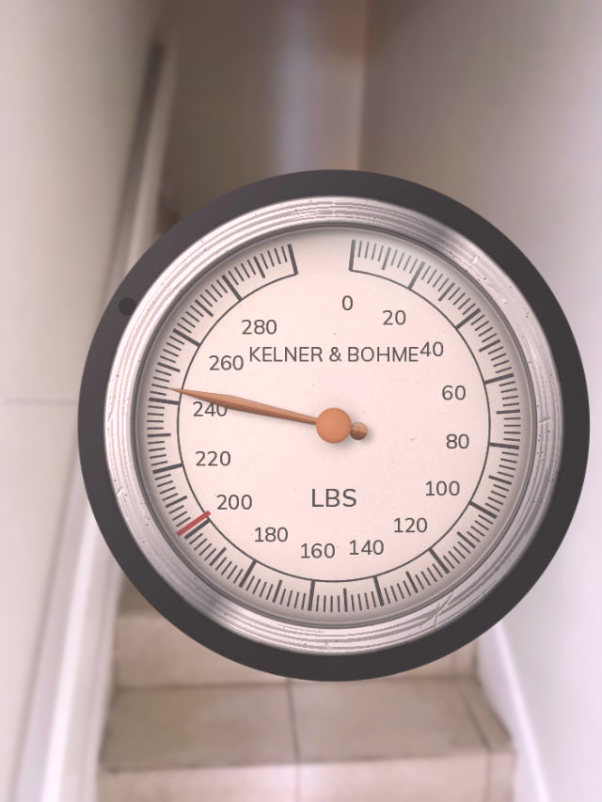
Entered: 244 lb
